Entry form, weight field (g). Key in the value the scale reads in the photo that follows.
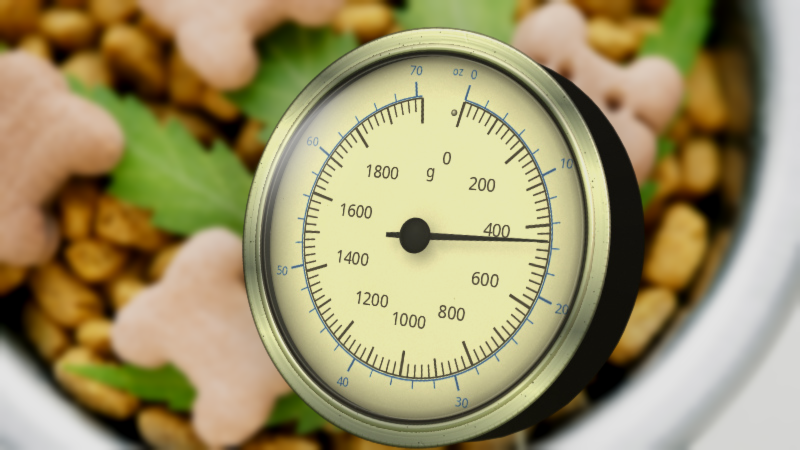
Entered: 440 g
